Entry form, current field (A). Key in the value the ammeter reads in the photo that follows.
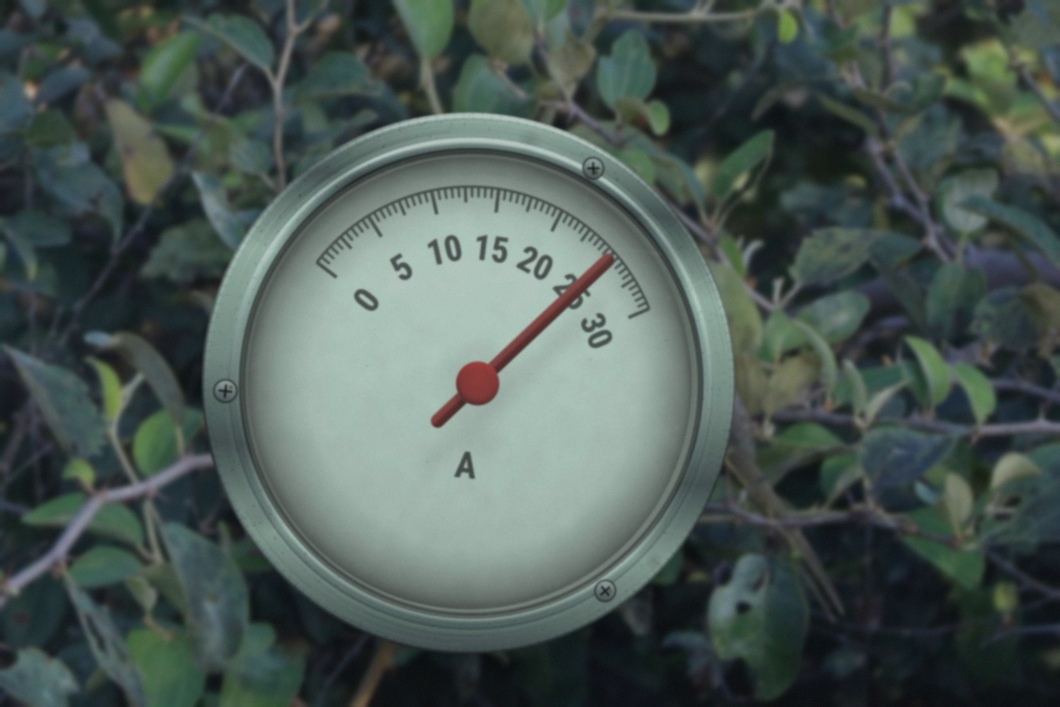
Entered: 25 A
